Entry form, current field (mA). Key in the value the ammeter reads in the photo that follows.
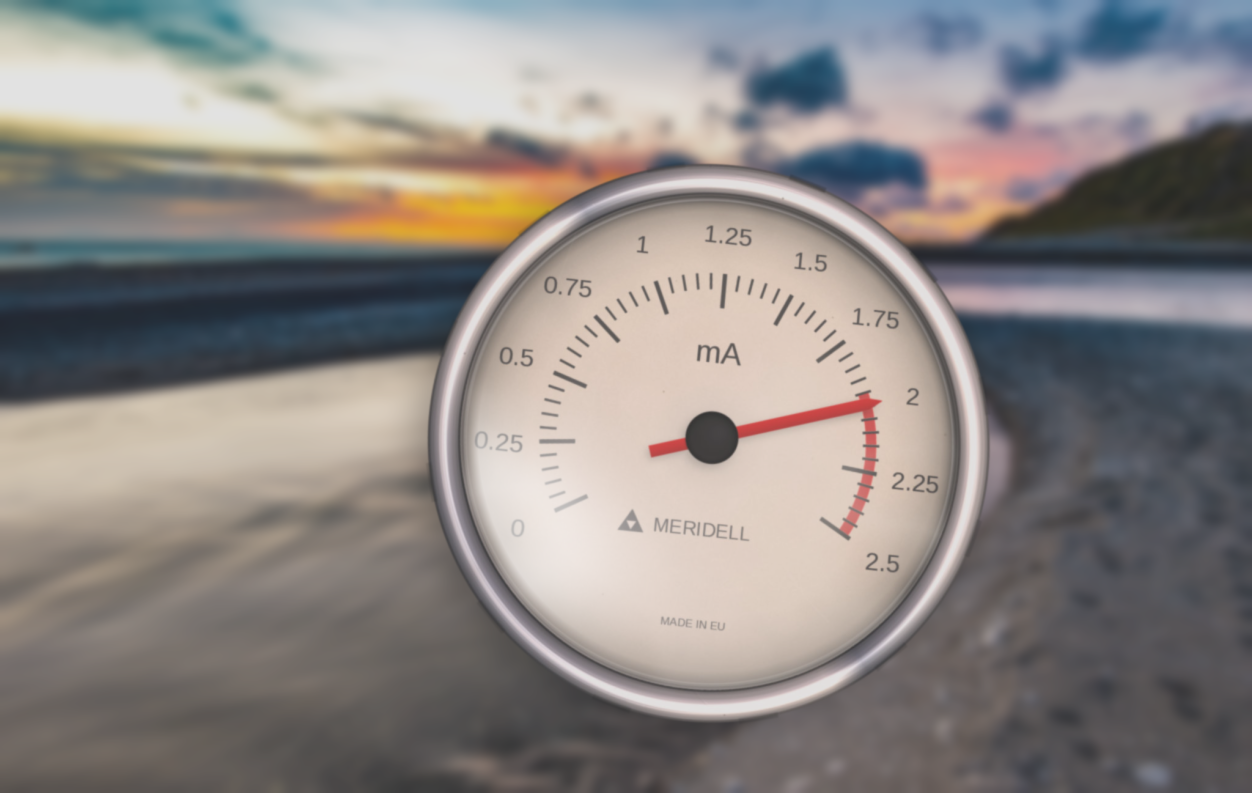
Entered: 2 mA
